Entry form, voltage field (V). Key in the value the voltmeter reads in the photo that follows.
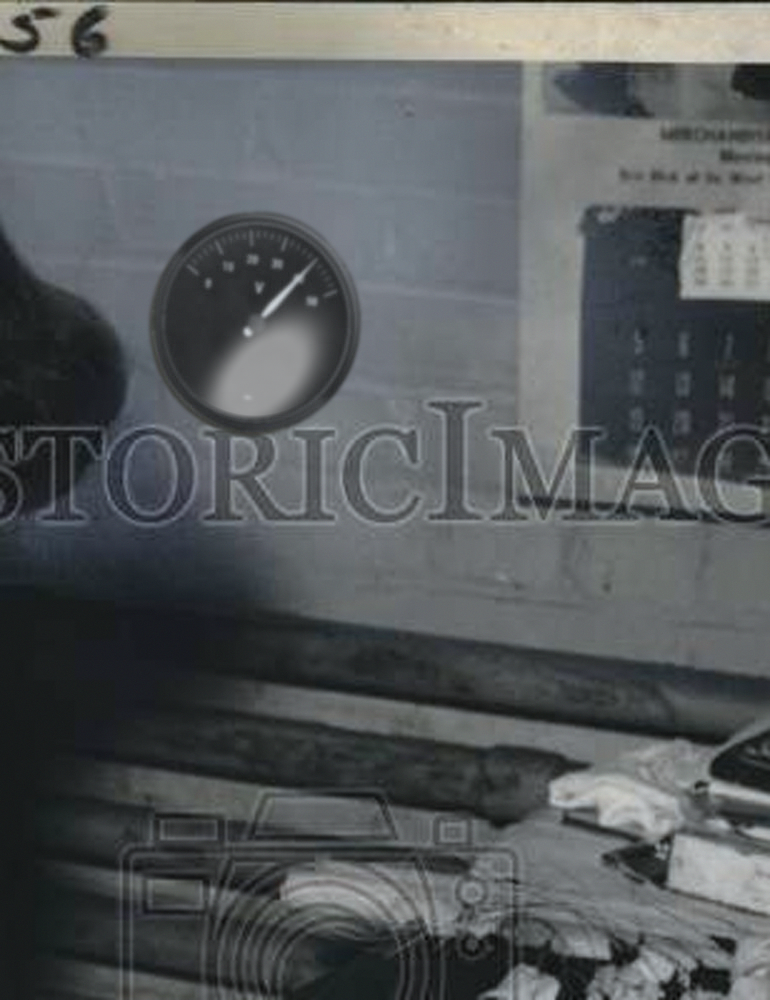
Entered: 40 V
